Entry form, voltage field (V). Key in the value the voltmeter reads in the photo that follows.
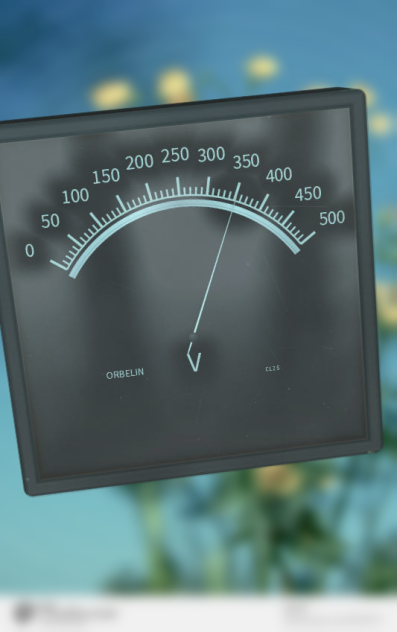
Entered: 350 V
